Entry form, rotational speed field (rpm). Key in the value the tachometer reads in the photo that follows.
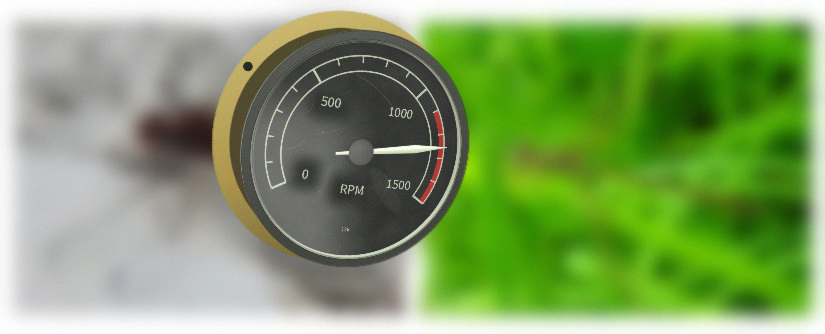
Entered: 1250 rpm
